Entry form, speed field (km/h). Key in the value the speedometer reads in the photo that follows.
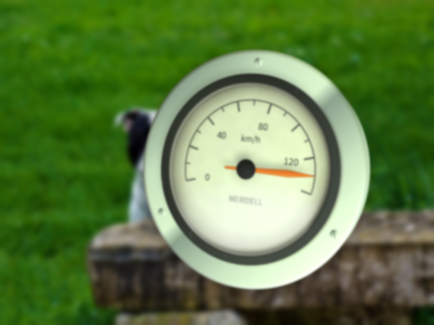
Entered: 130 km/h
